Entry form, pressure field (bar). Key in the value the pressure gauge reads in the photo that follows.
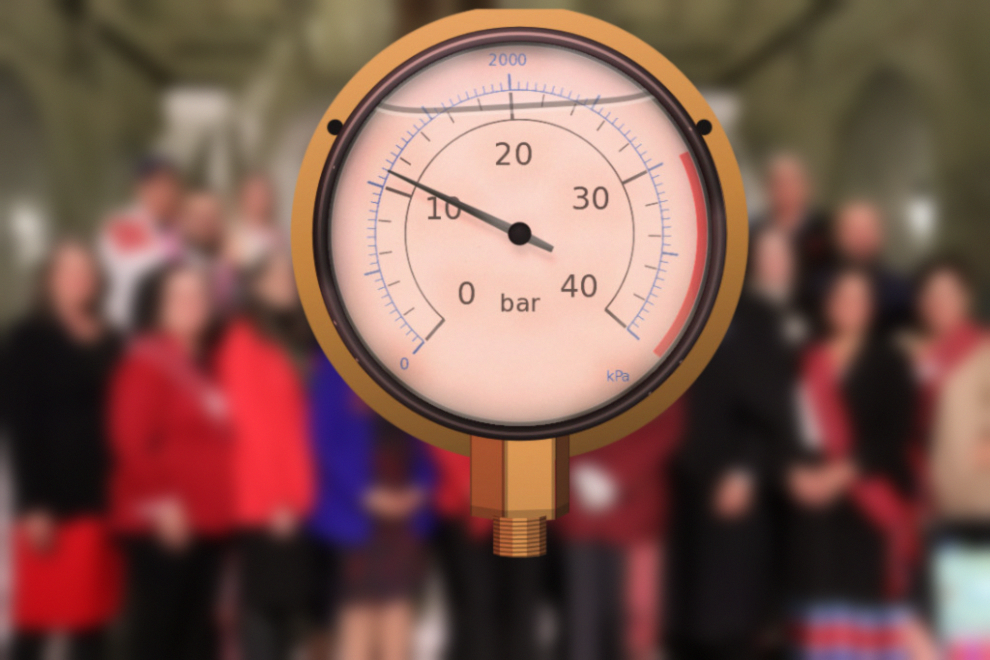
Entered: 11 bar
